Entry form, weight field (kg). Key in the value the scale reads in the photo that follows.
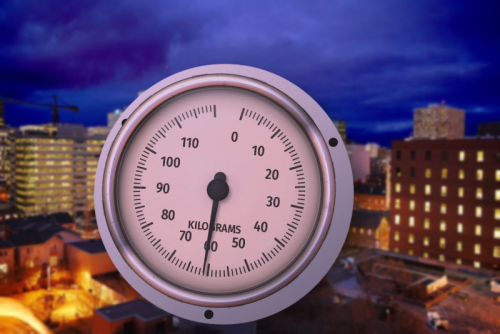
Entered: 61 kg
